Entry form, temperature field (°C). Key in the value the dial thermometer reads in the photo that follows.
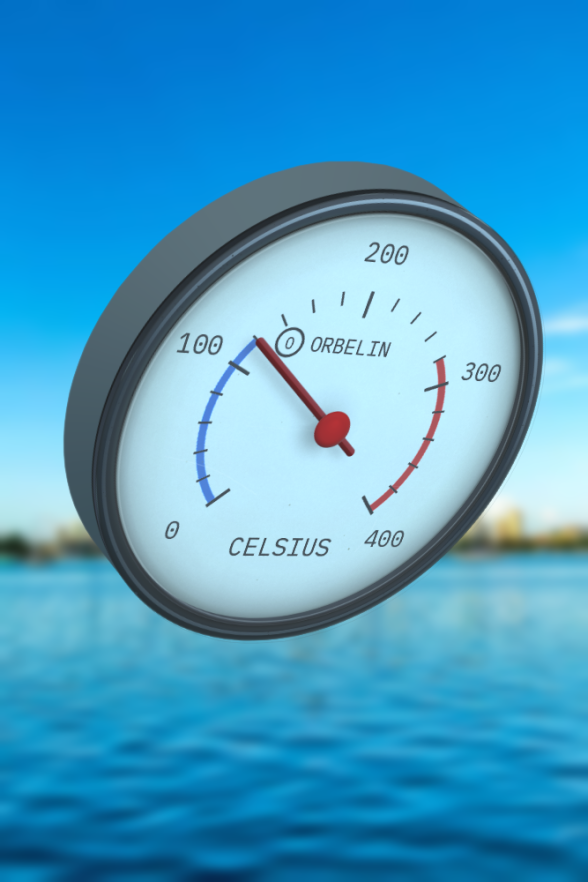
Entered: 120 °C
